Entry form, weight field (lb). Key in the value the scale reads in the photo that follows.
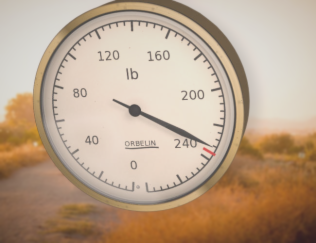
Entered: 232 lb
